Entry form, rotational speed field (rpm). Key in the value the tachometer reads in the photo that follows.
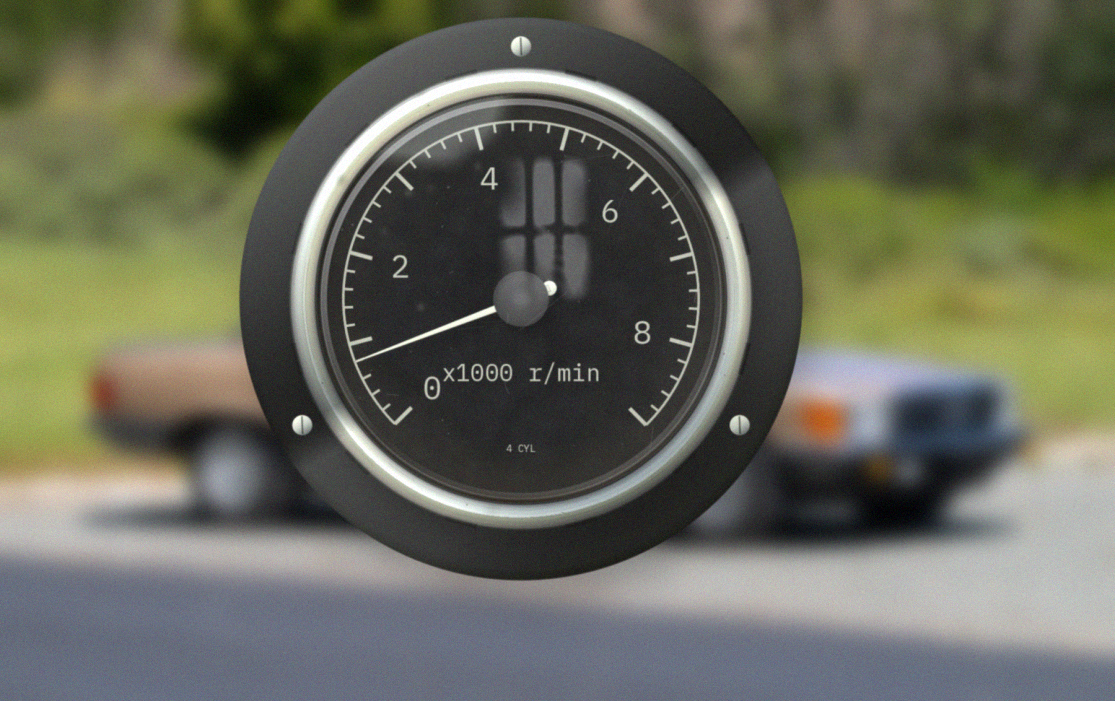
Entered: 800 rpm
